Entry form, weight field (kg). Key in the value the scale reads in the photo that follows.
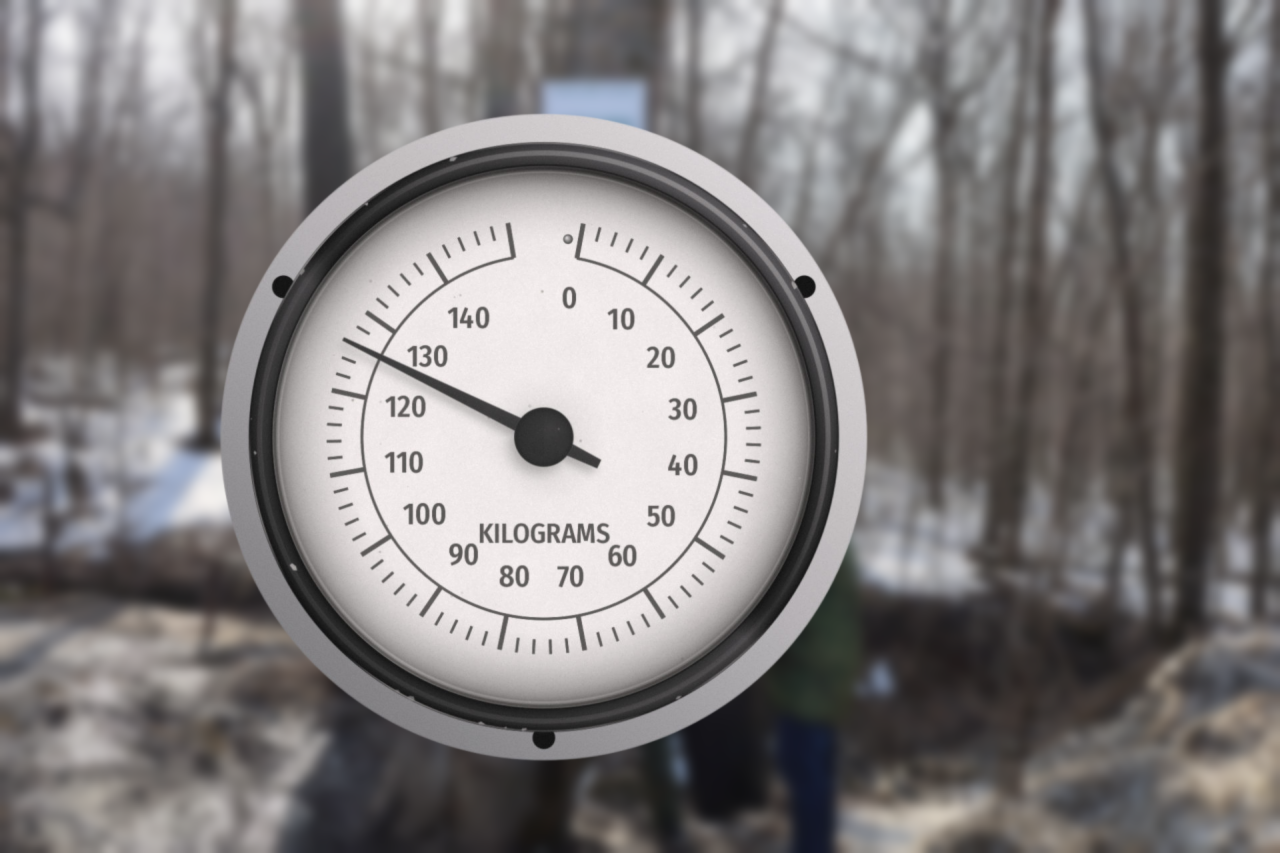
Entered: 126 kg
